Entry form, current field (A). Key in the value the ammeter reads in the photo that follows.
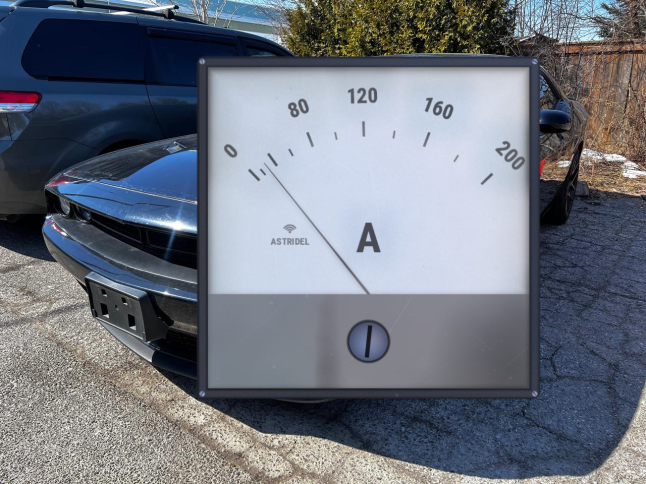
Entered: 30 A
